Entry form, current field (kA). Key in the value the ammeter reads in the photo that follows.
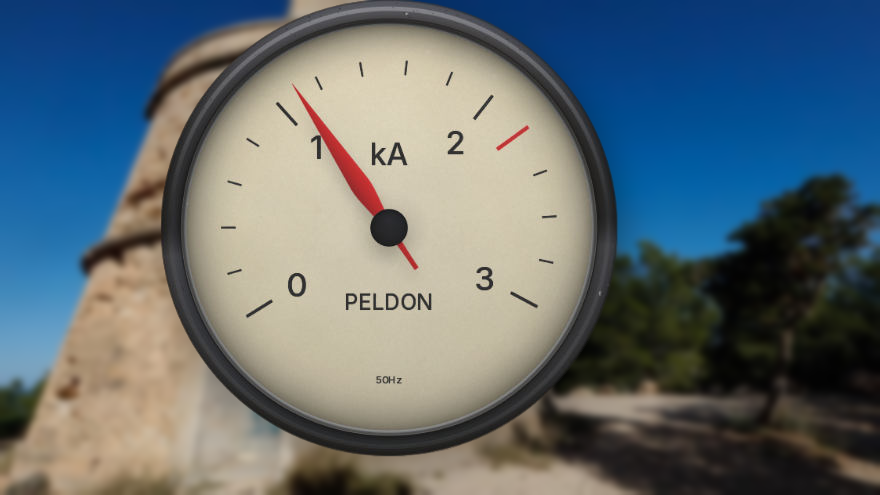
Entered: 1.1 kA
